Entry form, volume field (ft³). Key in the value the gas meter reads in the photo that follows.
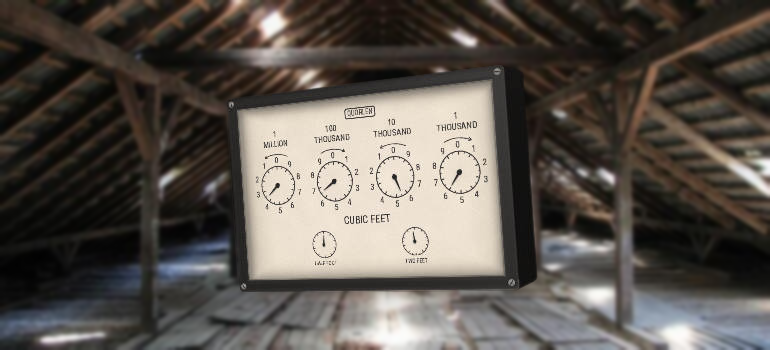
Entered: 365600 ft³
